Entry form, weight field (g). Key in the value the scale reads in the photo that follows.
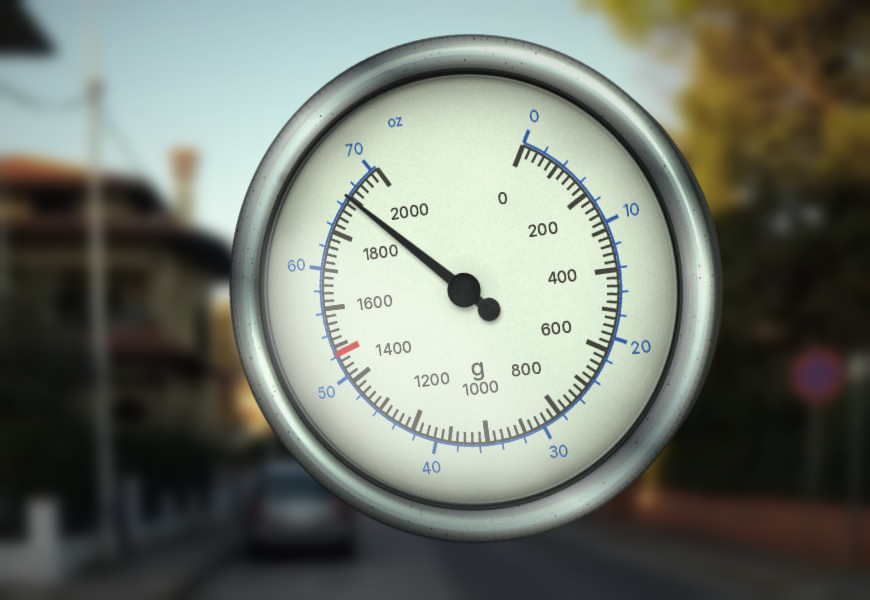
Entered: 1900 g
